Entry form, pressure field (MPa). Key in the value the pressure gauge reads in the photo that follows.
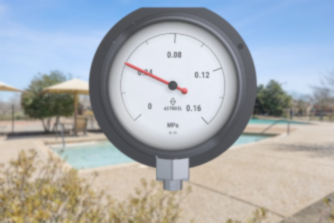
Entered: 0.04 MPa
